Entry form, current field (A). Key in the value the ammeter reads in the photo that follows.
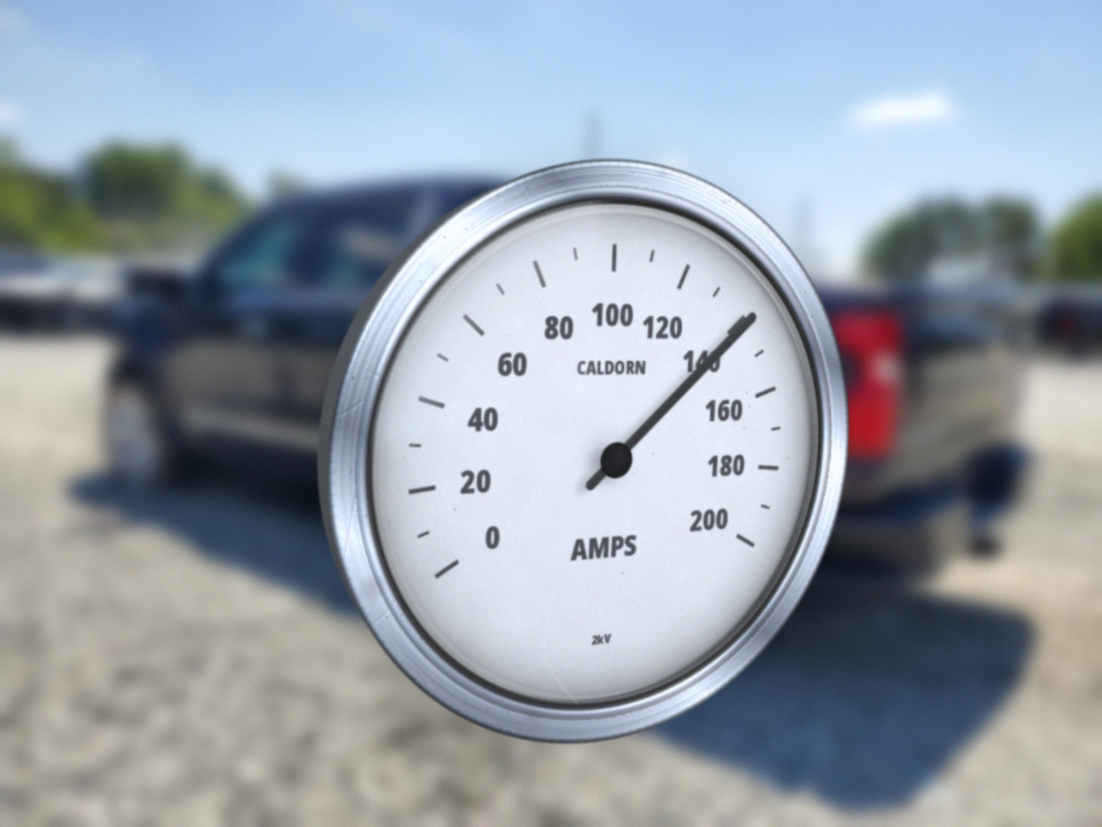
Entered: 140 A
